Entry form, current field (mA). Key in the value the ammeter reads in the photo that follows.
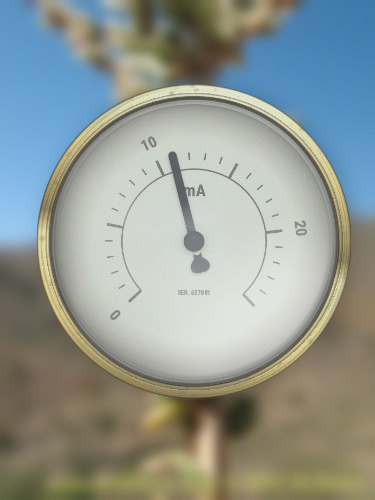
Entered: 11 mA
